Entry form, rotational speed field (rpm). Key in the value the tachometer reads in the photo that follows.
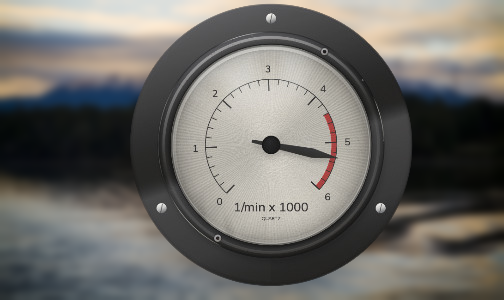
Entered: 5300 rpm
